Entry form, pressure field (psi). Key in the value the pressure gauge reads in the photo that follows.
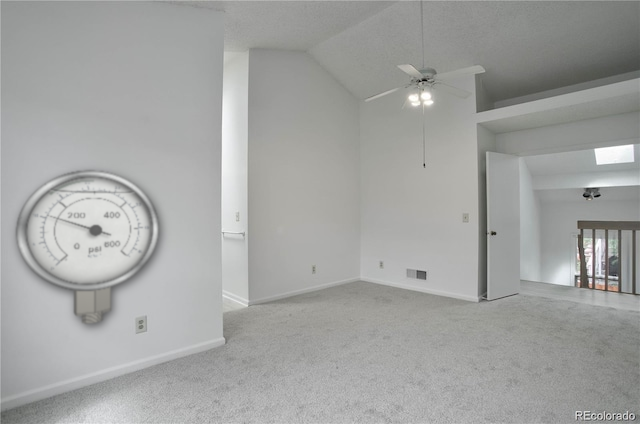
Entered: 150 psi
